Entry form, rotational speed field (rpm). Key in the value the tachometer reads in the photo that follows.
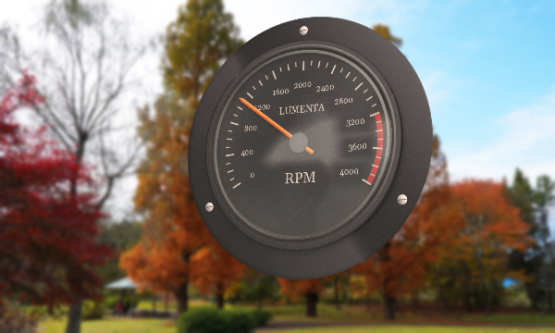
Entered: 1100 rpm
